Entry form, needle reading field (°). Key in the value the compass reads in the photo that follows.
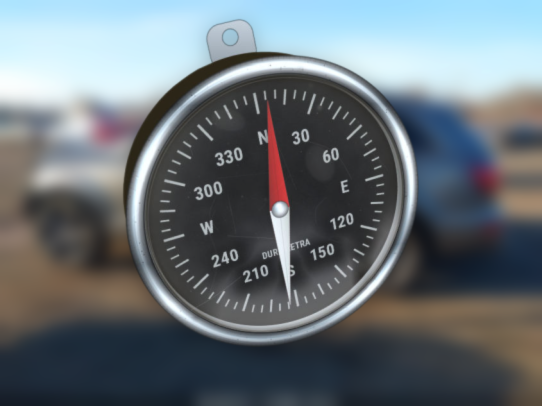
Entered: 5 °
